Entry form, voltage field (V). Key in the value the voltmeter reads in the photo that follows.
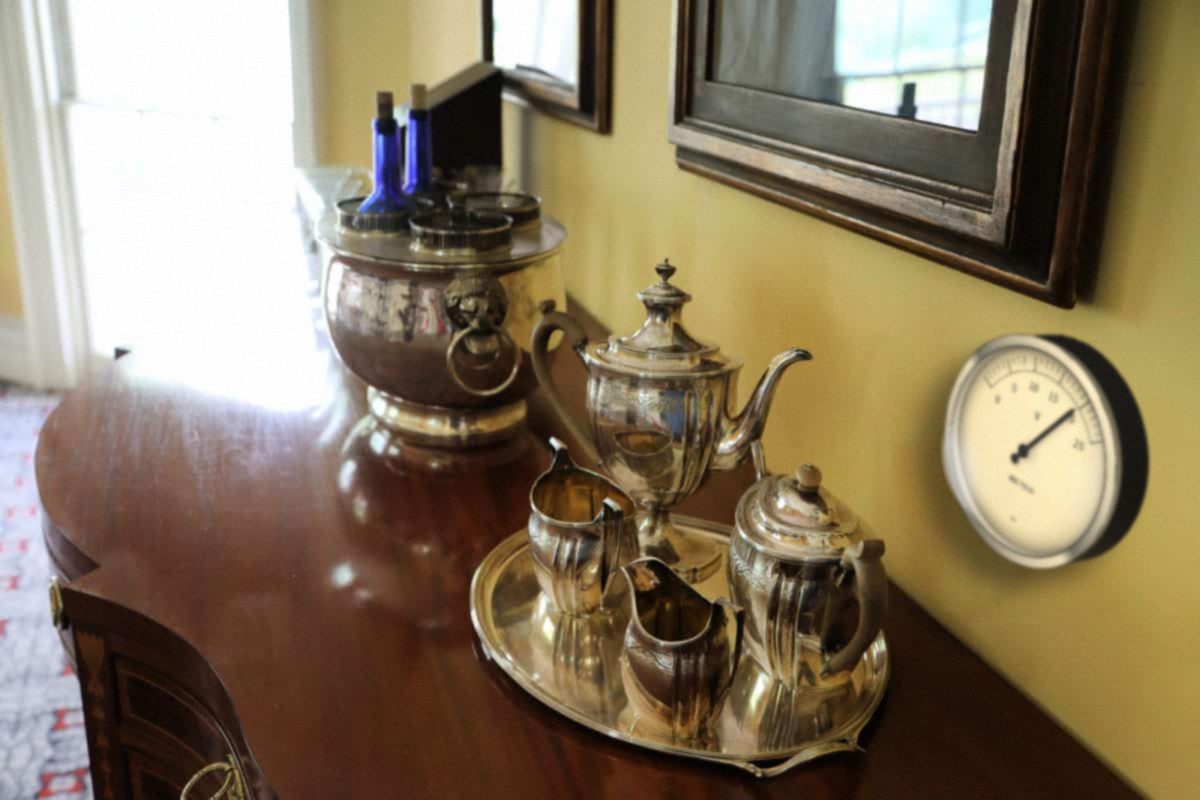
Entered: 20 V
